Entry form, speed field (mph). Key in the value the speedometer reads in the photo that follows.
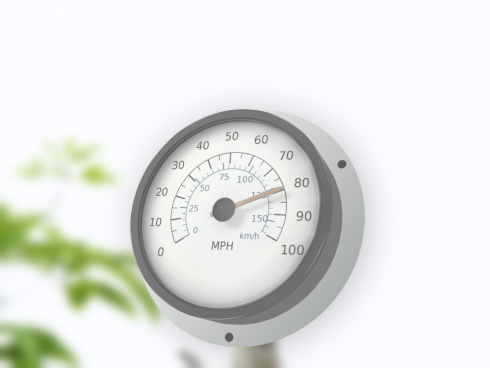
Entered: 80 mph
